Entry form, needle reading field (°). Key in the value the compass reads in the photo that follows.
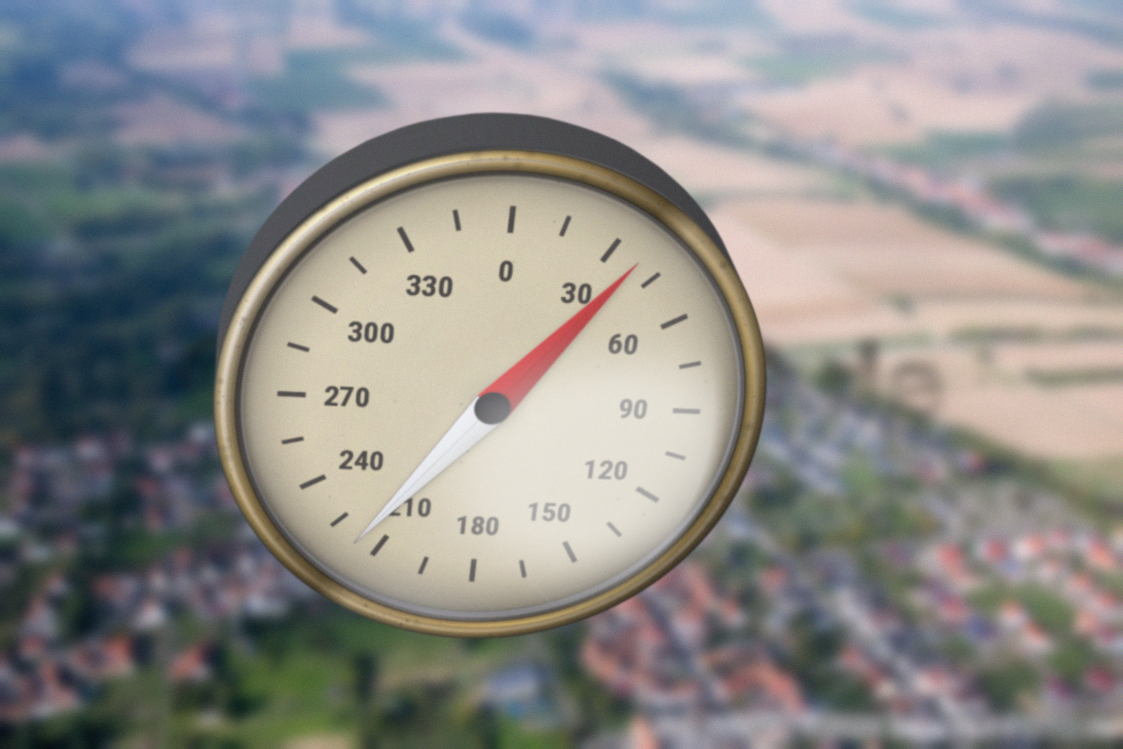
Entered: 37.5 °
